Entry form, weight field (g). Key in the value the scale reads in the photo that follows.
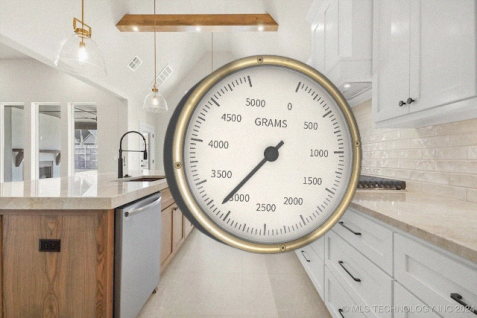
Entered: 3150 g
